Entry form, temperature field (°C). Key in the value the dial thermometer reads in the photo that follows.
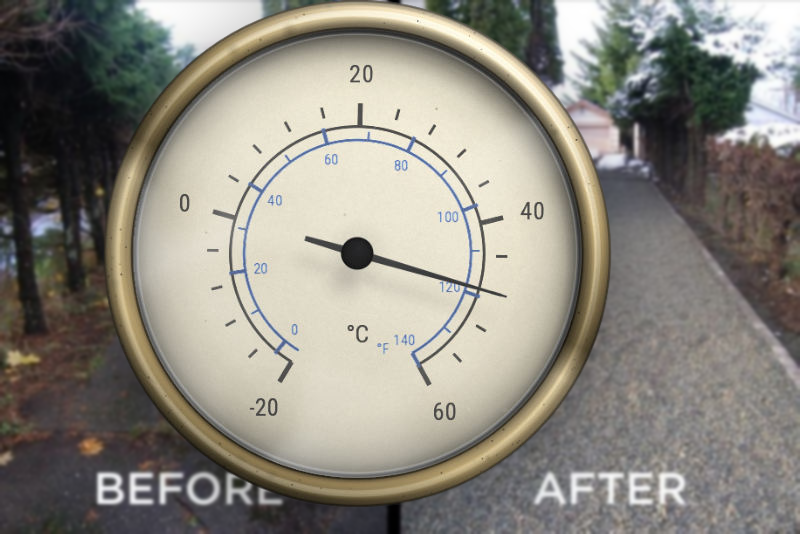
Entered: 48 °C
